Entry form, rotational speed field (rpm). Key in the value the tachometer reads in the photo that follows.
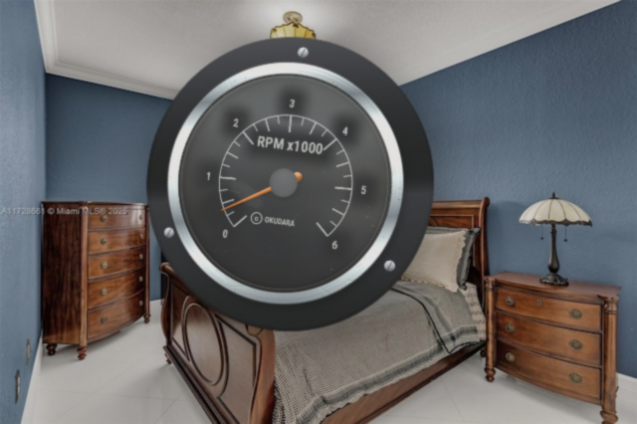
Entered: 375 rpm
